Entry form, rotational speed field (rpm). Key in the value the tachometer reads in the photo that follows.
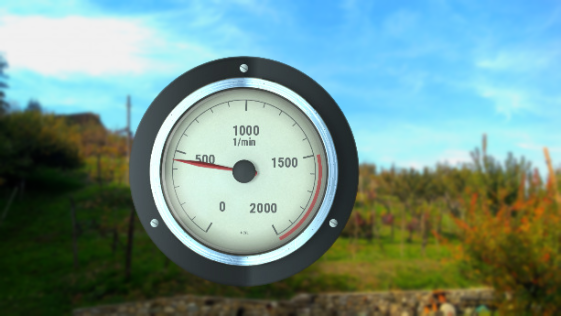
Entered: 450 rpm
